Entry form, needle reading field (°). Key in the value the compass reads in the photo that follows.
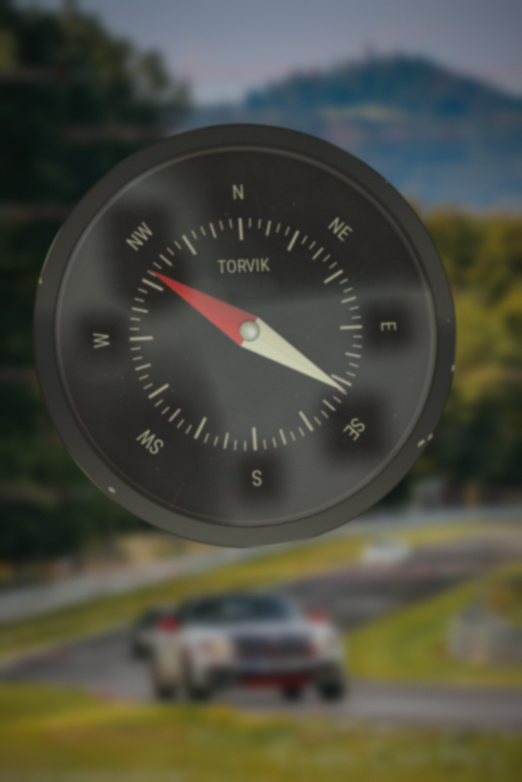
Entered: 305 °
